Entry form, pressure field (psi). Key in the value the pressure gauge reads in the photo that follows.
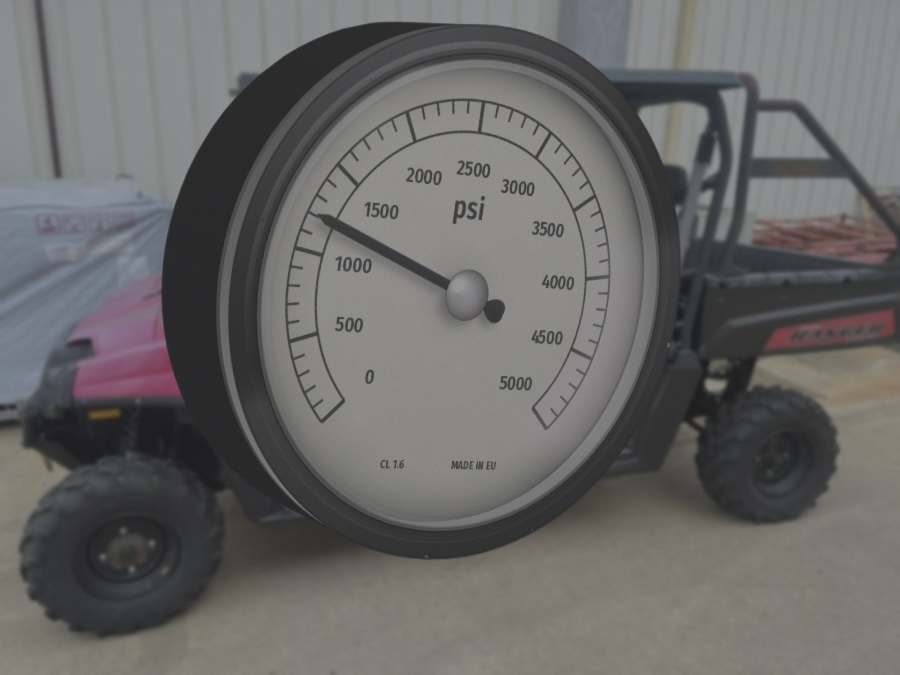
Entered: 1200 psi
